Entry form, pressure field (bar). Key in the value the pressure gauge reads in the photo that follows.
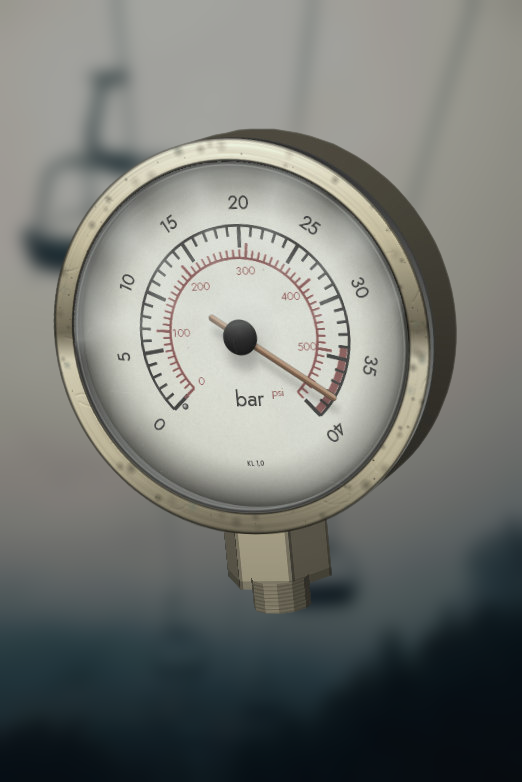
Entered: 38 bar
